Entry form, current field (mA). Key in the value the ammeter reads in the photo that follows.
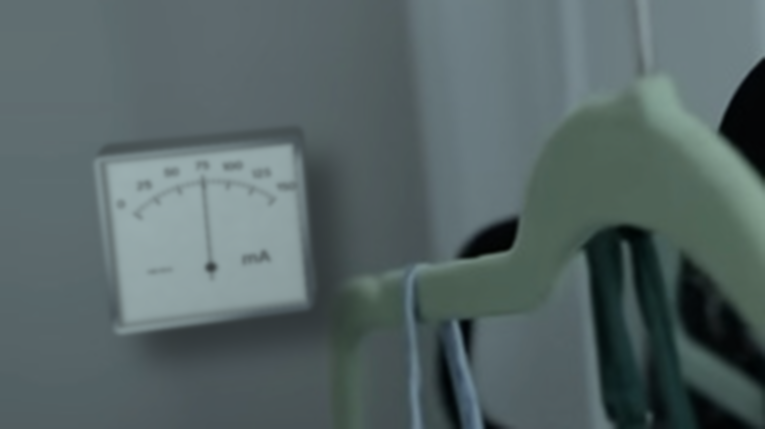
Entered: 75 mA
